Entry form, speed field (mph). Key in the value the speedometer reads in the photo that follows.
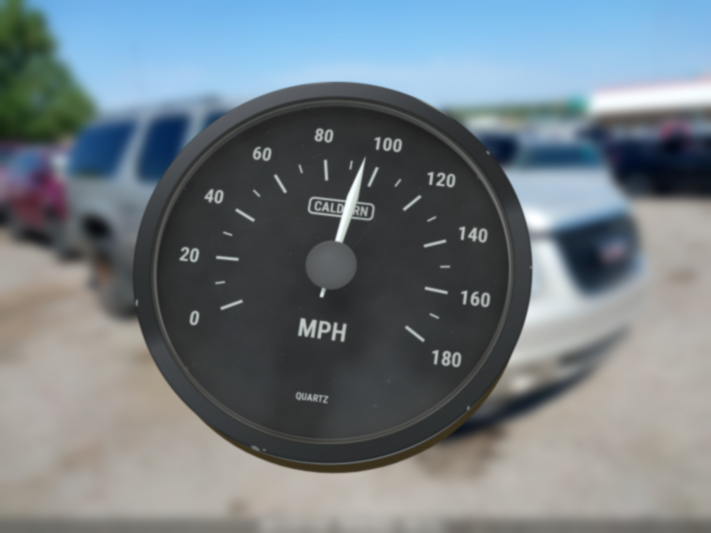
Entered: 95 mph
